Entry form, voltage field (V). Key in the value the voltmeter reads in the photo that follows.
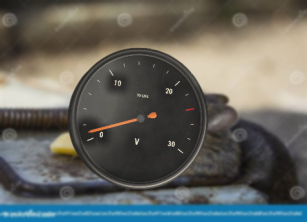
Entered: 1 V
